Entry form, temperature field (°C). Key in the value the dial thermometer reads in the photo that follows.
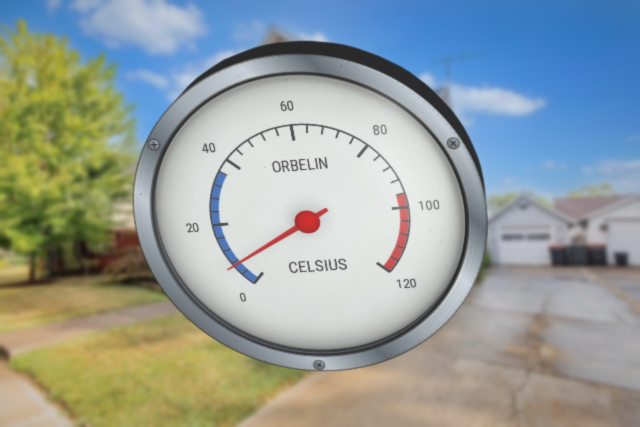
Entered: 8 °C
